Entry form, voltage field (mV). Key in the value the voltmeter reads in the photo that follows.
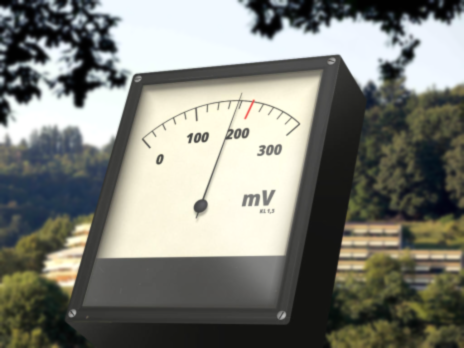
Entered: 180 mV
